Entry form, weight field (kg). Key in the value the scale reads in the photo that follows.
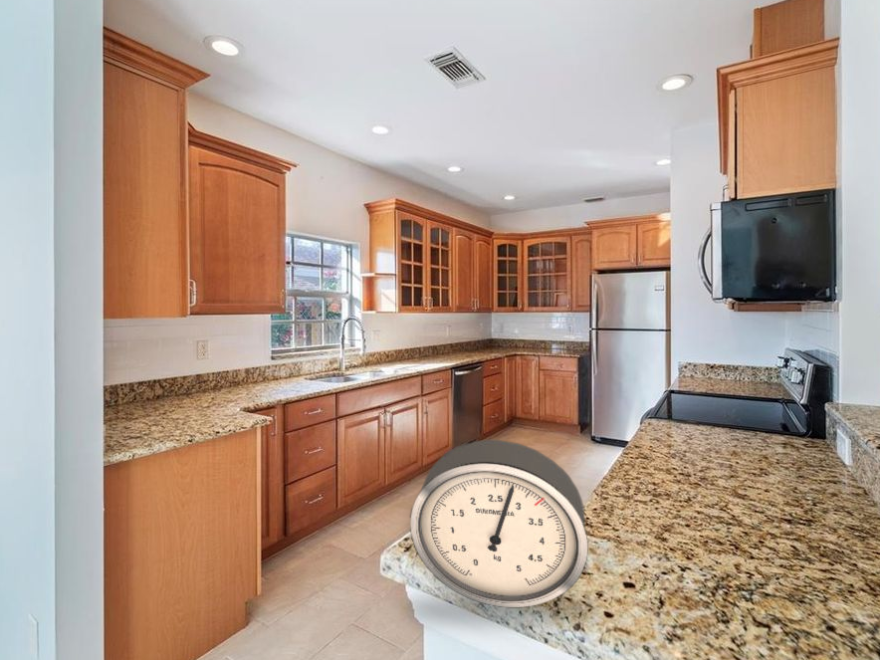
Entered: 2.75 kg
